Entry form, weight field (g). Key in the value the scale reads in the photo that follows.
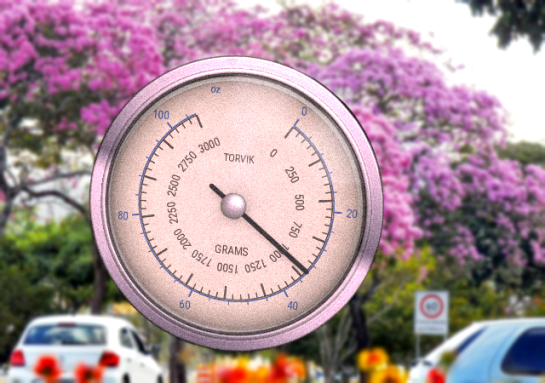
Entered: 950 g
